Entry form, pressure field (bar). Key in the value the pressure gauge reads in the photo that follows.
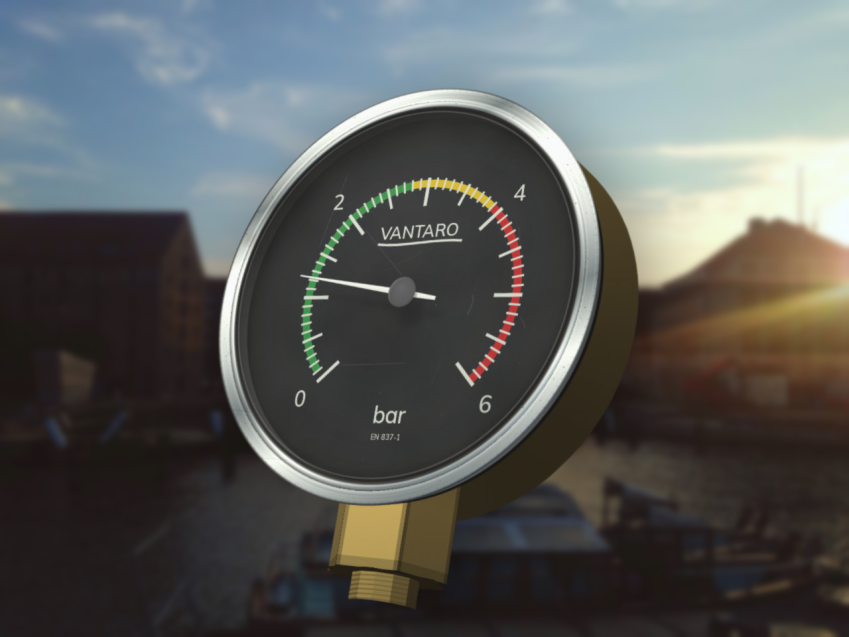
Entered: 1.2 bar
